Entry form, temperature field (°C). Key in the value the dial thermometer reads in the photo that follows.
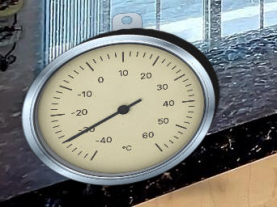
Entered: -30 °C
